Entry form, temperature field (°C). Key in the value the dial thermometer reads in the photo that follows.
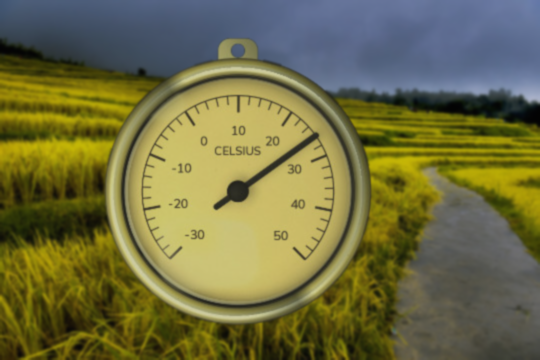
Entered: 26 °C
